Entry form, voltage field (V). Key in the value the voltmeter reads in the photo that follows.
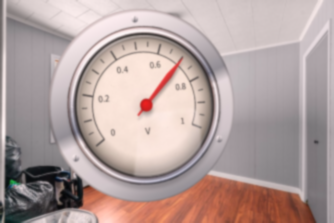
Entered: 0.7 V
